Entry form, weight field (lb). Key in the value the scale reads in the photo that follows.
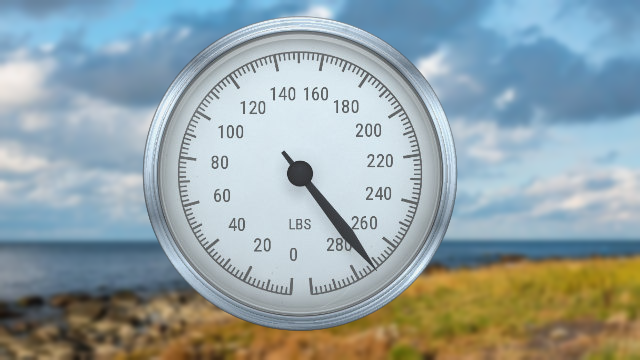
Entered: 272 lb
